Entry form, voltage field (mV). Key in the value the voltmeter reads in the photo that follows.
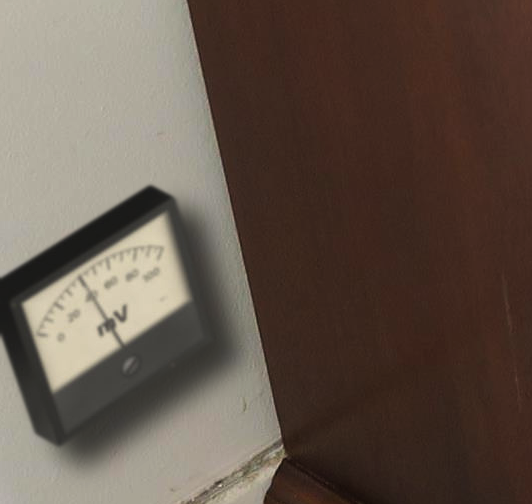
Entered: 40 mV
